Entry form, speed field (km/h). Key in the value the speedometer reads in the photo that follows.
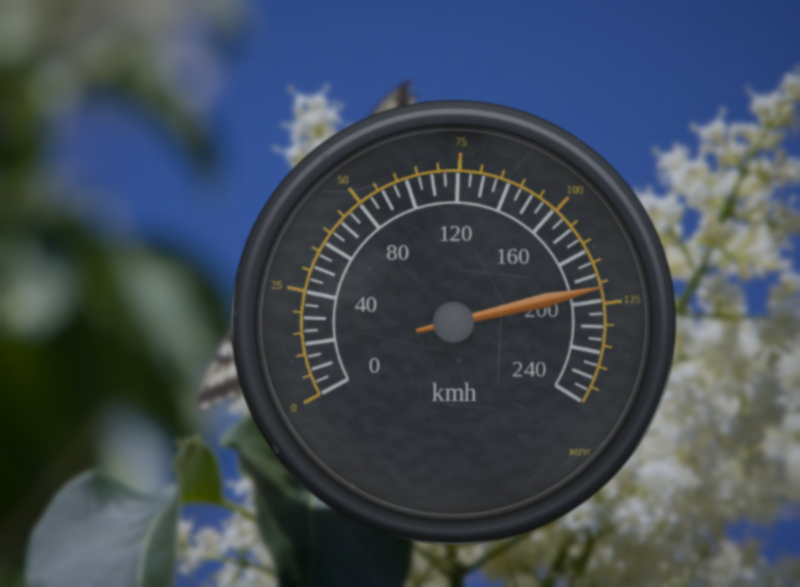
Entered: 195 km/h
